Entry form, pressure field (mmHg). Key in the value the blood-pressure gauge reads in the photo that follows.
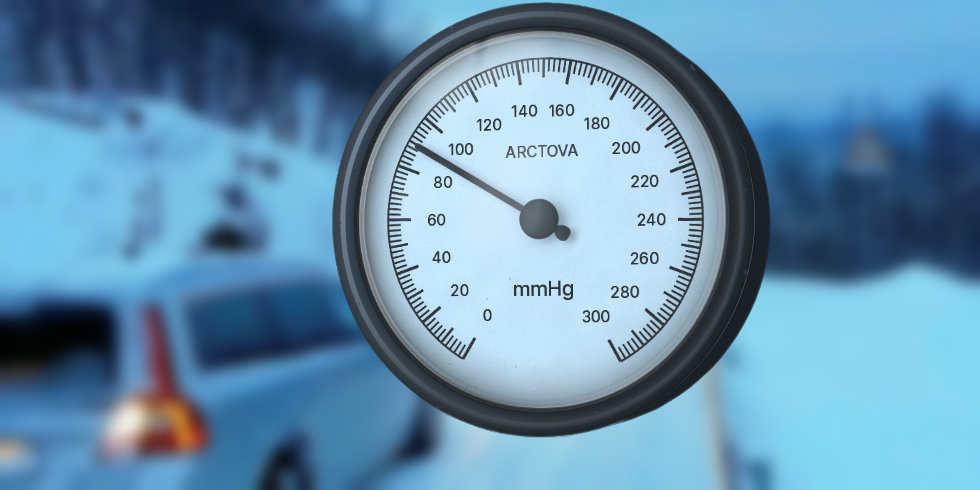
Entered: 90 mmHg
